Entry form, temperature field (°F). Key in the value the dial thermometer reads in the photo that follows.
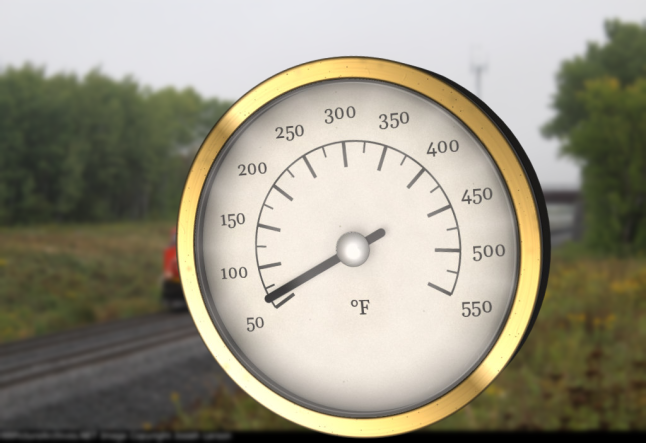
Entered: 62.5 °F
